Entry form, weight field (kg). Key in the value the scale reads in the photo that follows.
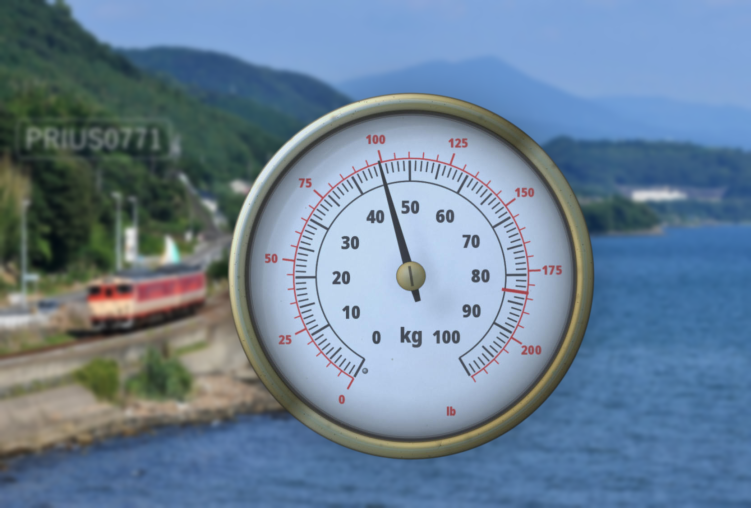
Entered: 45 kg
